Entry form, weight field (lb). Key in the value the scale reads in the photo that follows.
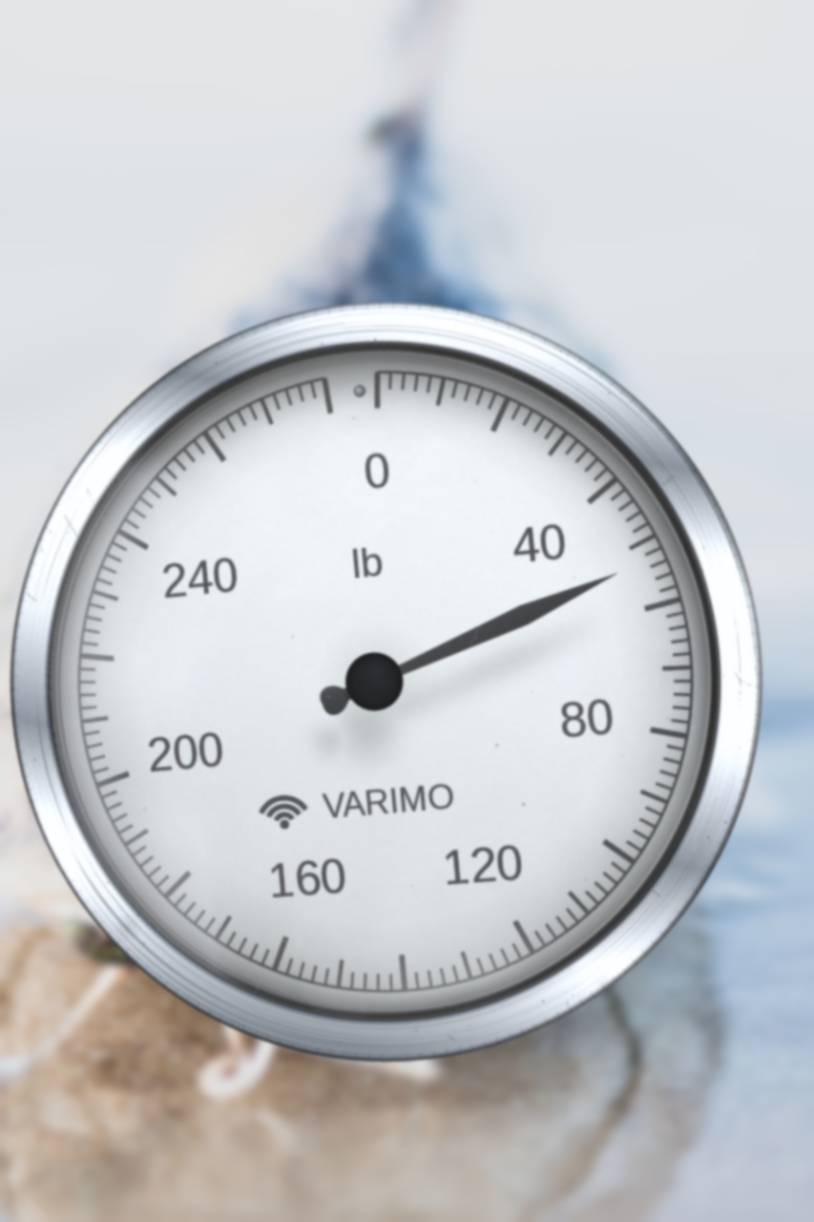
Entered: 53 lb
